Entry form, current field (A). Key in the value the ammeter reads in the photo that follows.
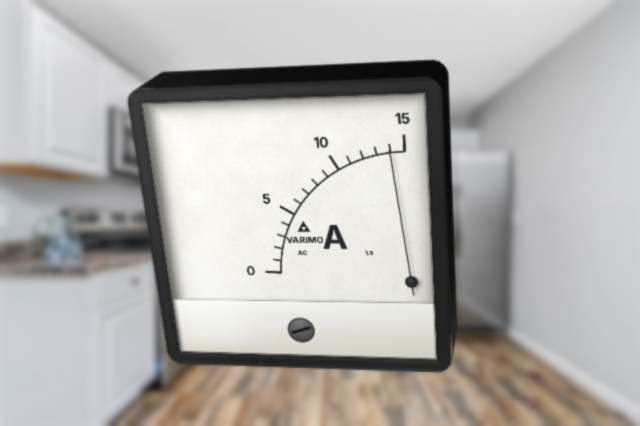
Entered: 14 A
